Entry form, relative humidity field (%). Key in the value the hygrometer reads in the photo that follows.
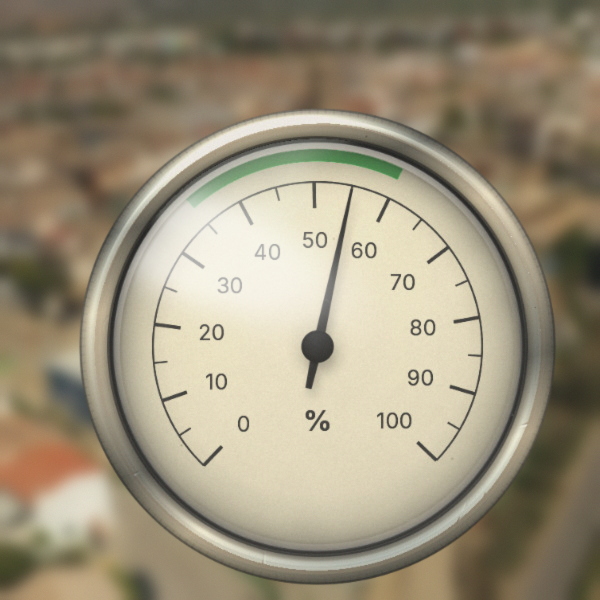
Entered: 55 %
